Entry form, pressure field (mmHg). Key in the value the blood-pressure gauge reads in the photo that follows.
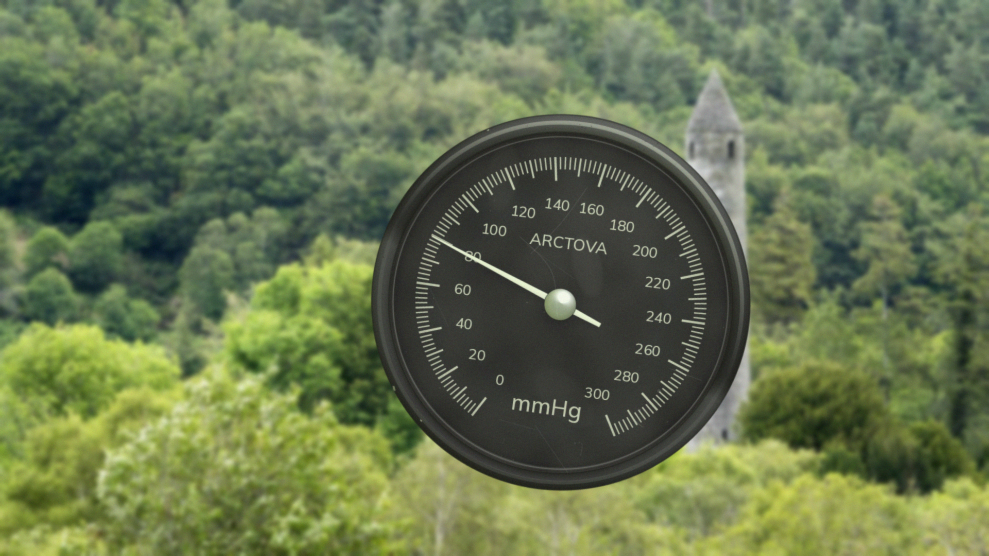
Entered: 80 mmHg
